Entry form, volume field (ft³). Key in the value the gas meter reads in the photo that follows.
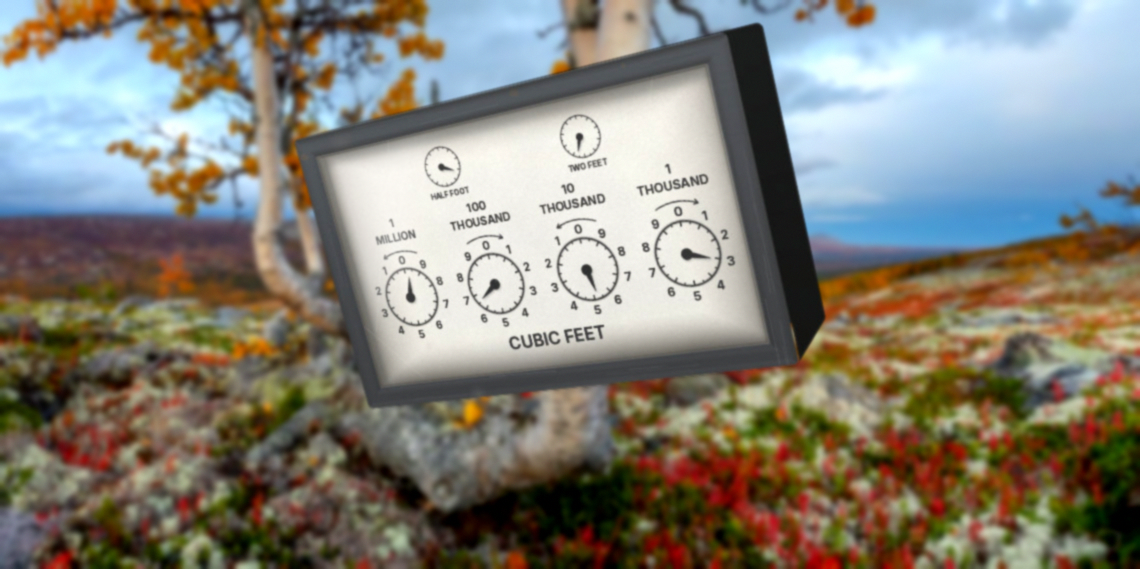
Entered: 965300 ft³
